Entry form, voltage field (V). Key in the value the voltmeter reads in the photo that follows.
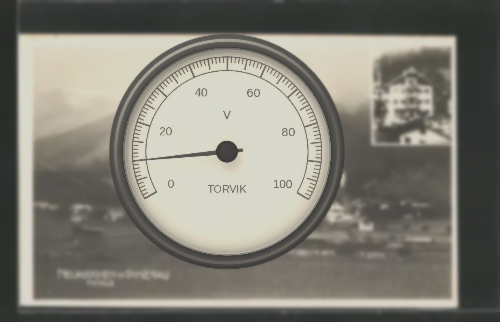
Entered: 10 V
